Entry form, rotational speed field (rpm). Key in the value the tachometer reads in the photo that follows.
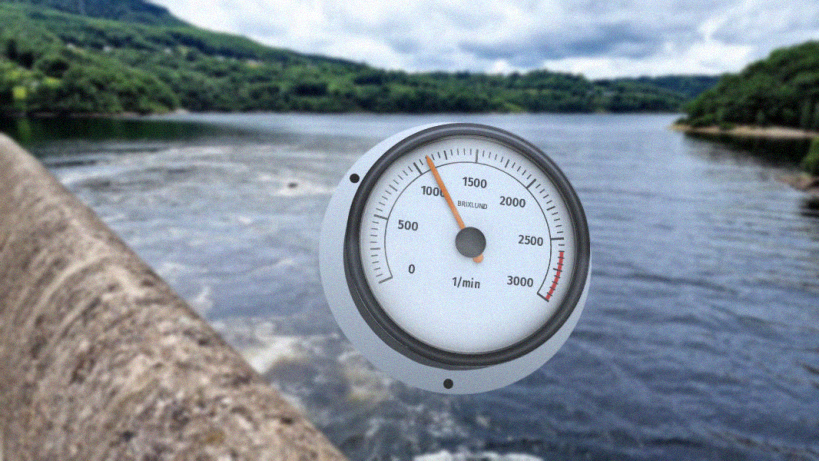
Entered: 1100 rpm
